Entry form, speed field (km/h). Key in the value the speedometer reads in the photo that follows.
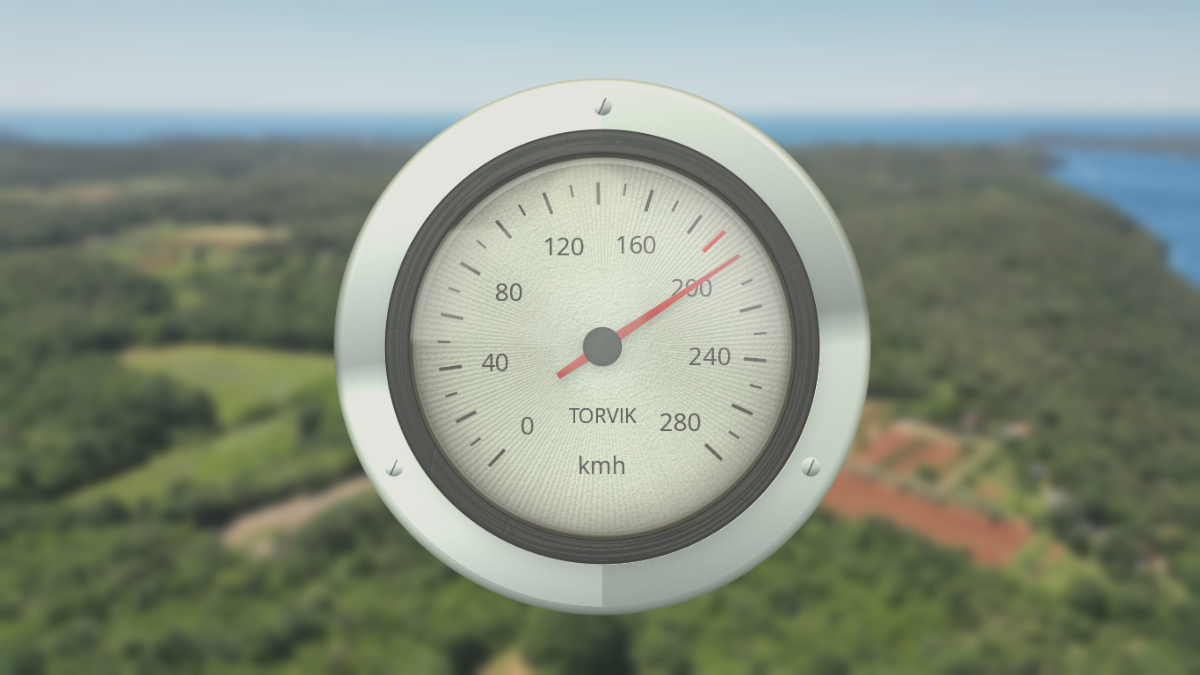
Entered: 200 km/h
